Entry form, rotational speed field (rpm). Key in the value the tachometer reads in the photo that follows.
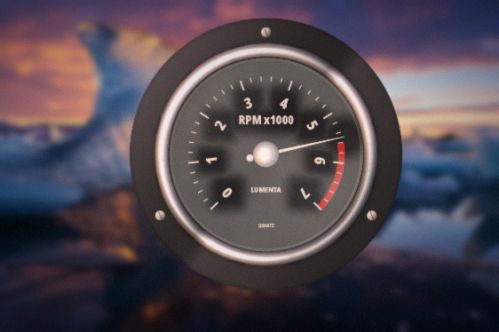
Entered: 5500 rpm
